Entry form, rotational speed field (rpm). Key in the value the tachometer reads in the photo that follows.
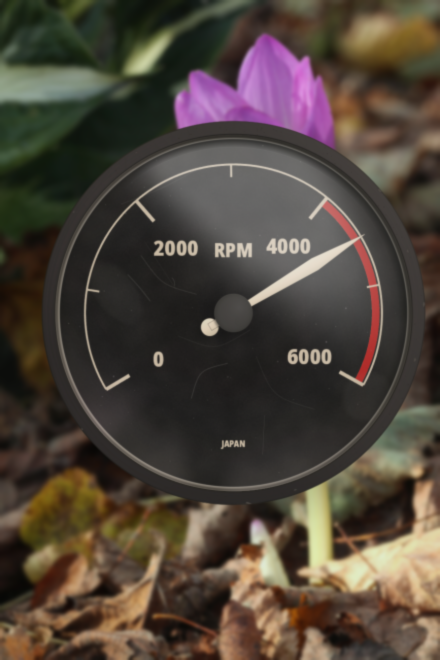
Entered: 4500 rpm
